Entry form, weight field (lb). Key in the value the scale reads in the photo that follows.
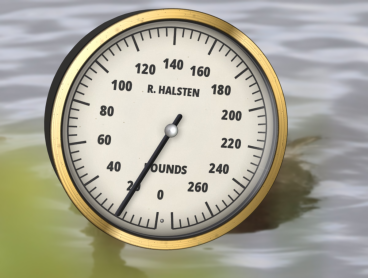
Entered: 20 lb
